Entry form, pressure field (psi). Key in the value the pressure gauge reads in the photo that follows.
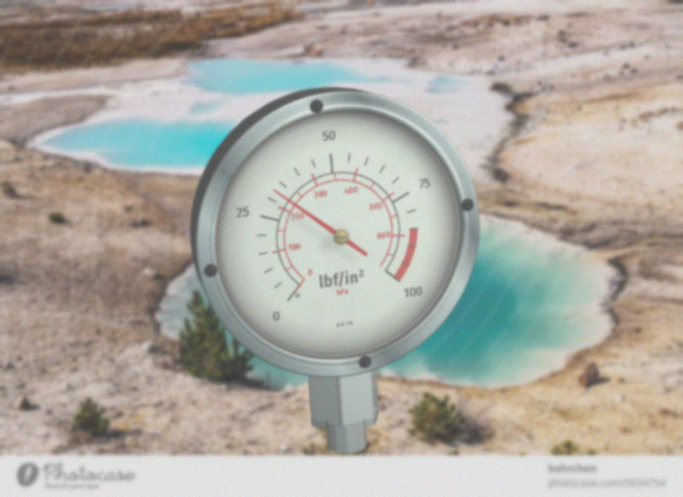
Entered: 32.5 psi
